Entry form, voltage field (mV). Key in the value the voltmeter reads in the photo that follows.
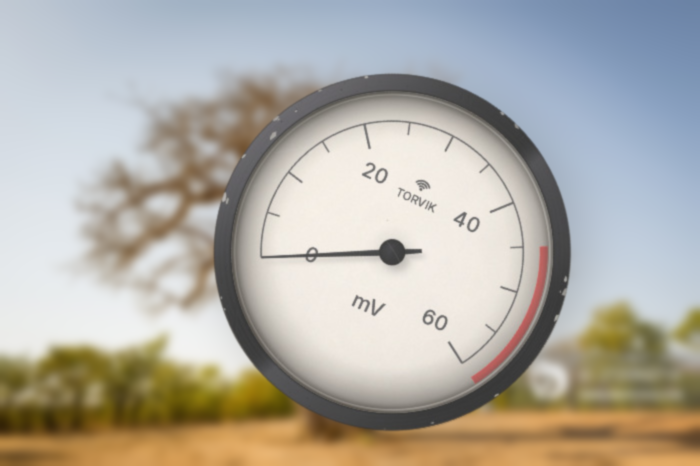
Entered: 0 mV
